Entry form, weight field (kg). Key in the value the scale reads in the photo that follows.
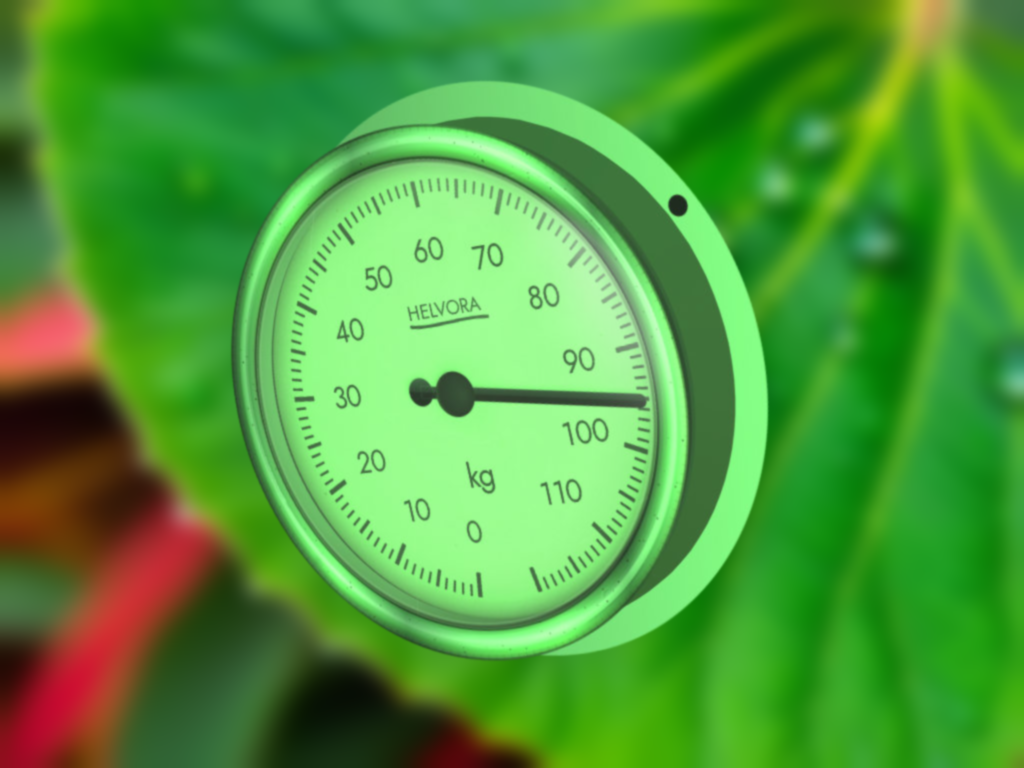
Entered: 95 kg
